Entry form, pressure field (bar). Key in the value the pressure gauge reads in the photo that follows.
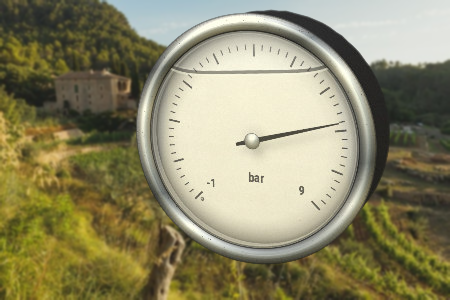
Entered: 6.8 bar
